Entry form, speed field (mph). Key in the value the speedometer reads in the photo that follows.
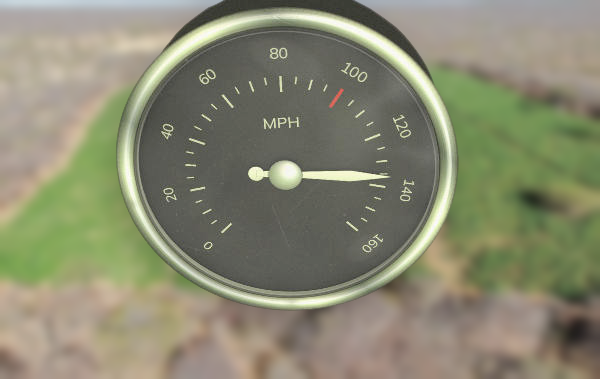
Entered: 135 mph
